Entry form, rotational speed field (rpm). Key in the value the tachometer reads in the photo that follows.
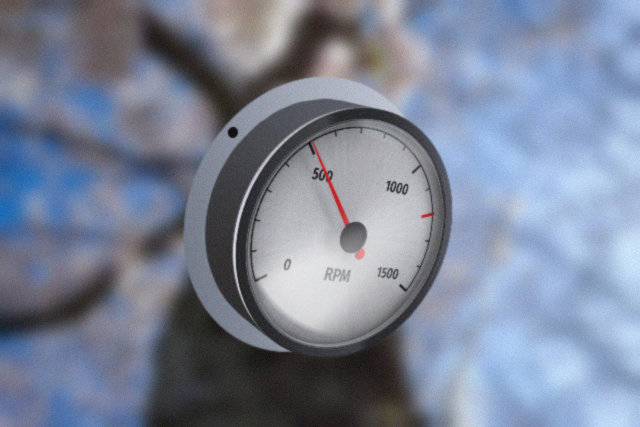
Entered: 500 rpm
